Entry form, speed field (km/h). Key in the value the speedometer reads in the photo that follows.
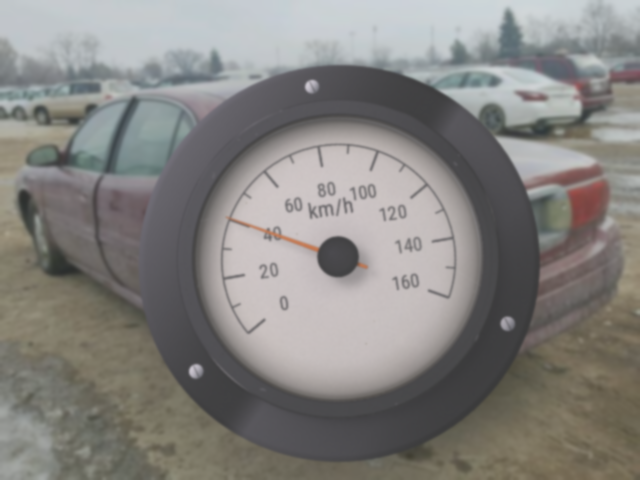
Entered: 40 km/h
